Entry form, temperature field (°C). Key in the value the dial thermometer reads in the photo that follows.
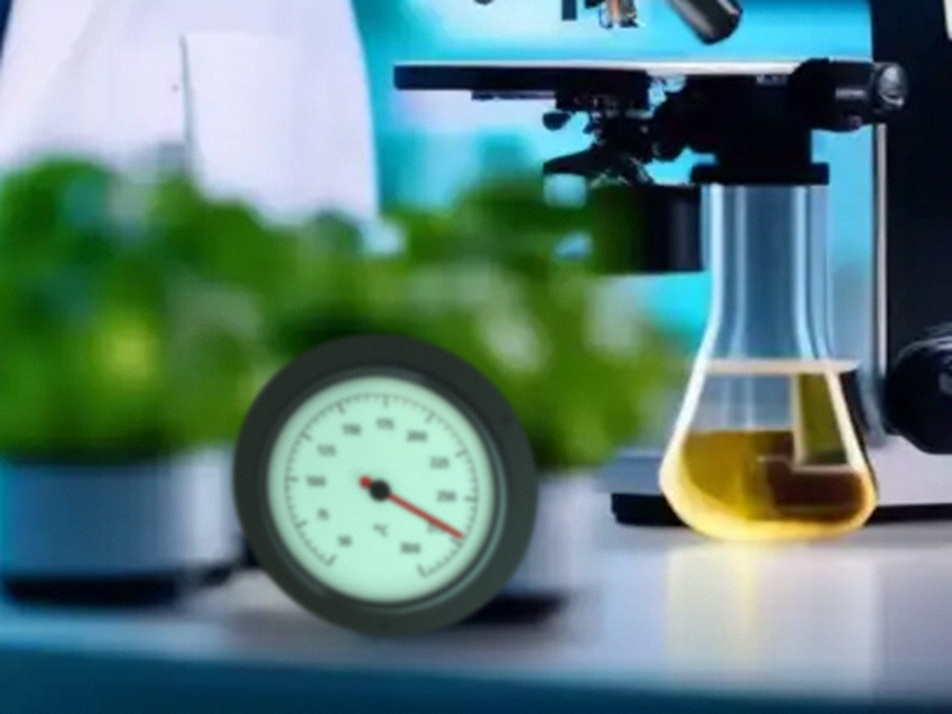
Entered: 270 °C
